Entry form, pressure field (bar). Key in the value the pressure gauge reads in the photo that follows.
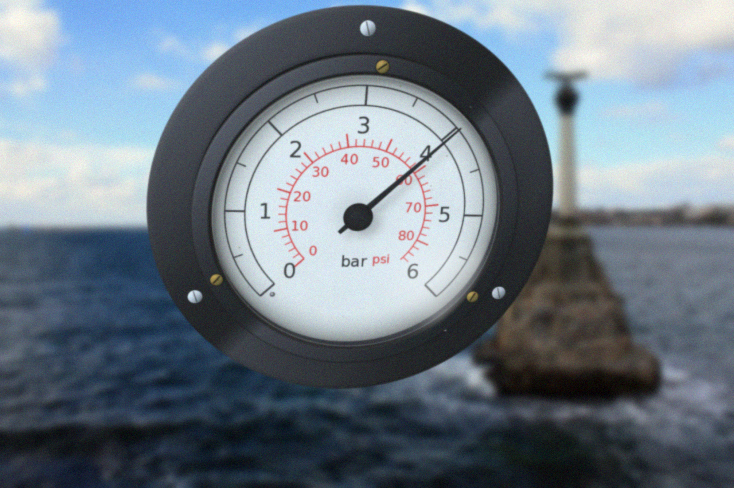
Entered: 4 bar
